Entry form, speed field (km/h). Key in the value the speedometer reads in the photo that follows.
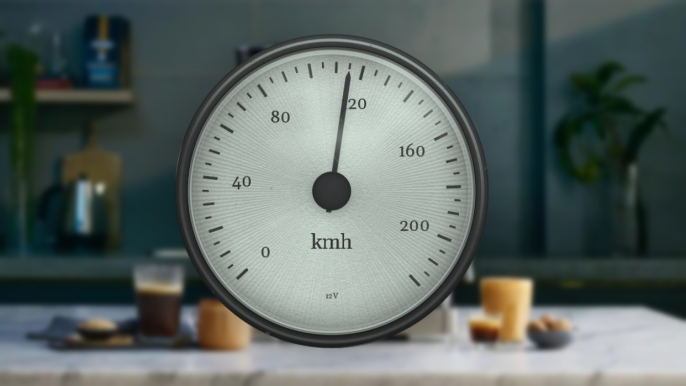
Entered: 115 km/h
